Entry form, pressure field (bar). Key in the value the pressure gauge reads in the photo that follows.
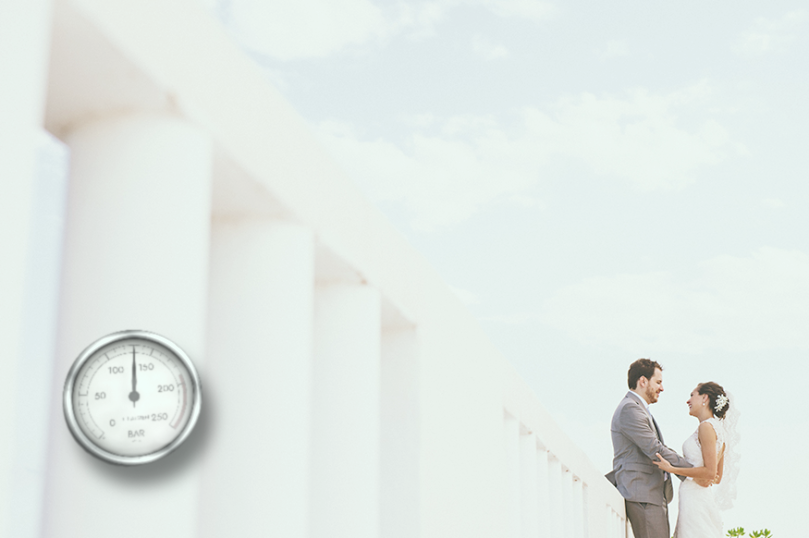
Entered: 130 bar
